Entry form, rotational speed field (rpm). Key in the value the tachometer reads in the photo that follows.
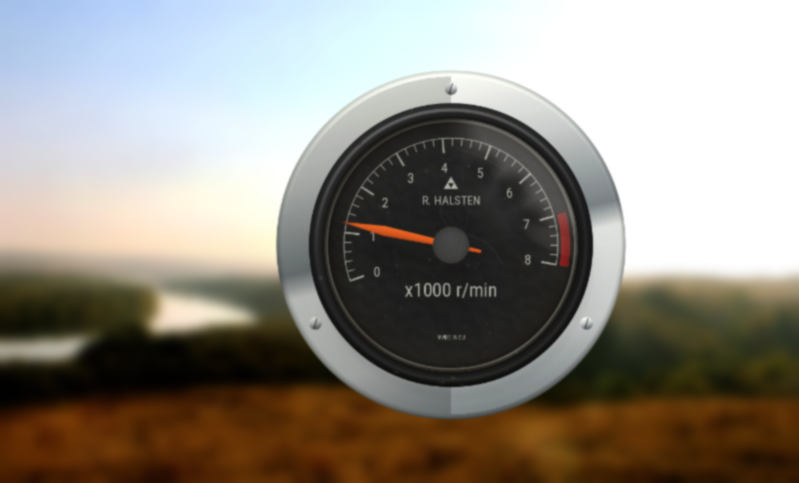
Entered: 1200 rpm
